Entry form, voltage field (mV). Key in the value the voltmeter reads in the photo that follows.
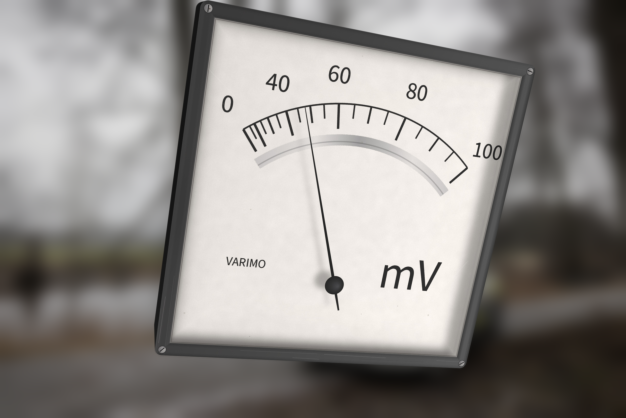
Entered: 47.5 mV
